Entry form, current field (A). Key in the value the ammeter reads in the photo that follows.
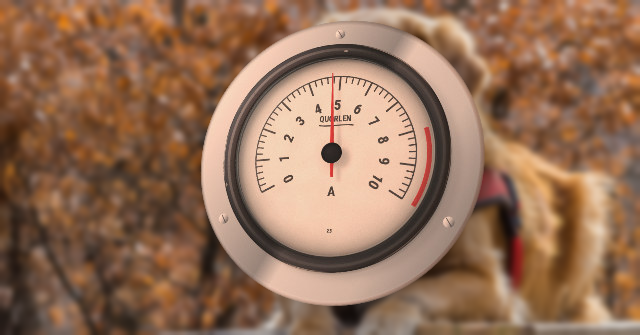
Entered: 4.8 A
